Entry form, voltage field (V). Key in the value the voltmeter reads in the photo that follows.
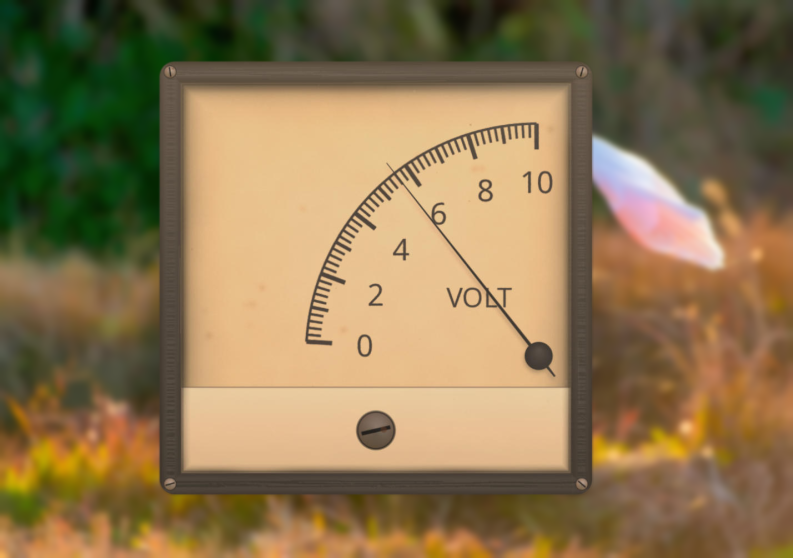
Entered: 5.6 V
